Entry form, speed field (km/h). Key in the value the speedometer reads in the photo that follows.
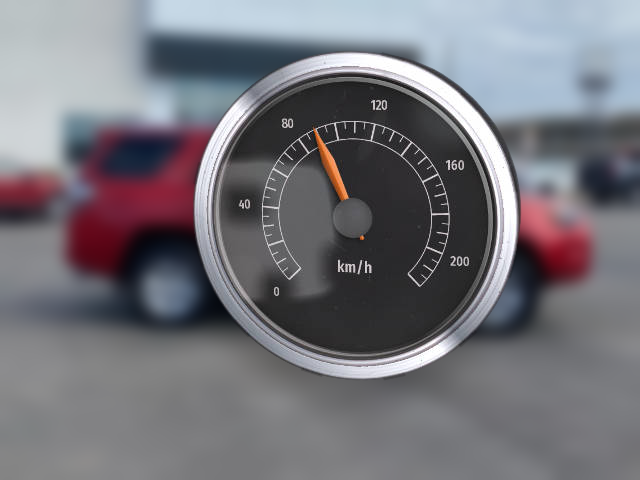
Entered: 90 km/h
